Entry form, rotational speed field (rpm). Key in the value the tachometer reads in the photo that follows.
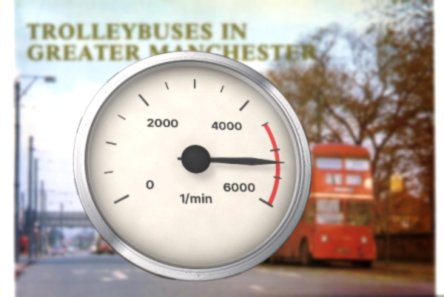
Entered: 5250 rpm
